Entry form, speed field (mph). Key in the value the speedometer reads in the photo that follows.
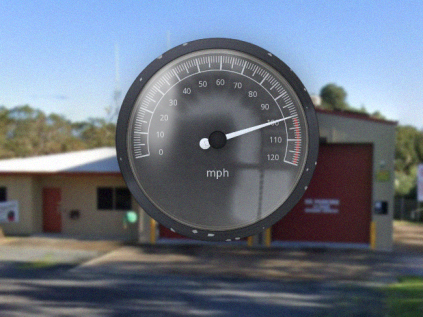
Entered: 100 mph
